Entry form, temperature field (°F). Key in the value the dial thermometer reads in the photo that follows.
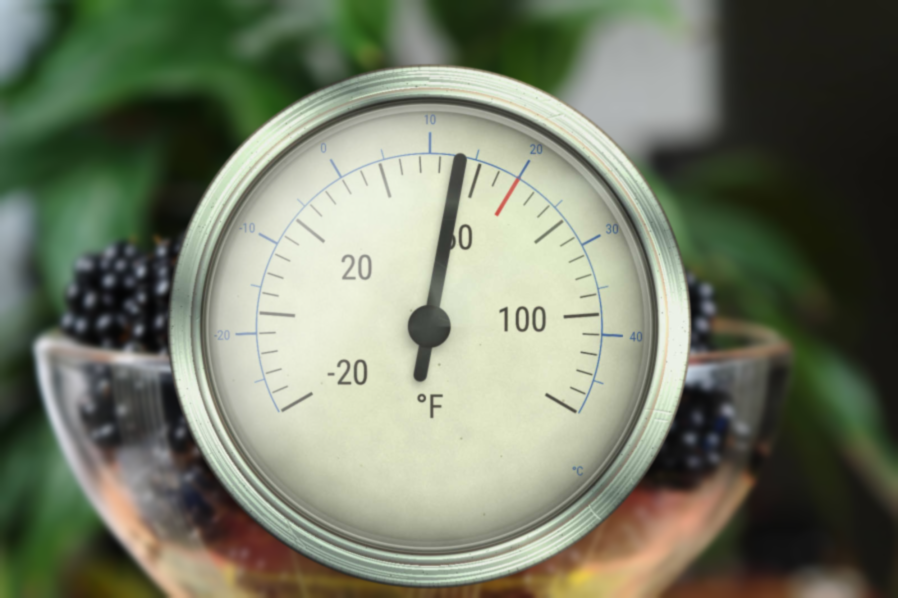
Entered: 56 °F
